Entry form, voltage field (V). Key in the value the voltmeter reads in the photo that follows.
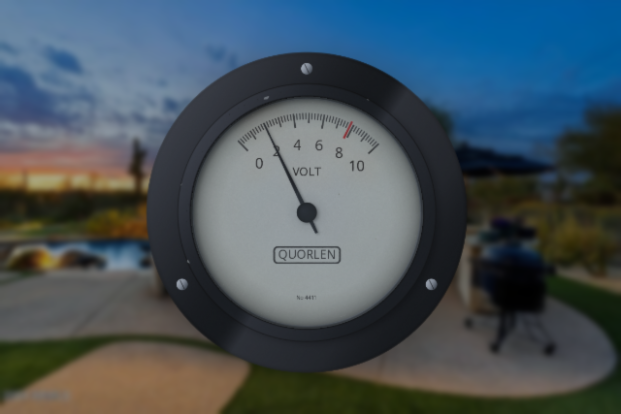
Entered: 2 V
